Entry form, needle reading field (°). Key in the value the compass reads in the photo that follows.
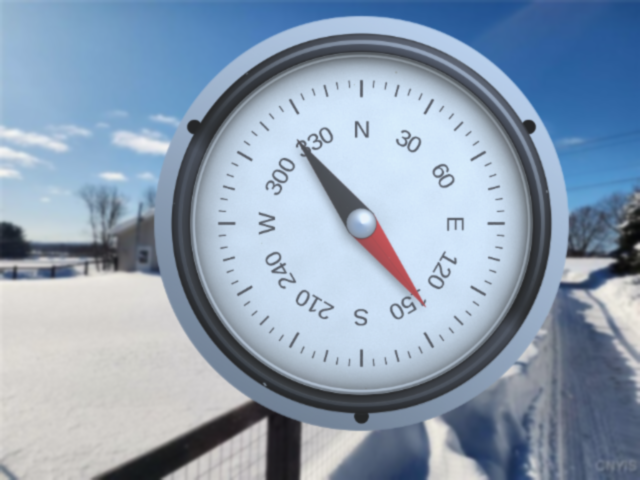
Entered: 142.5 °
